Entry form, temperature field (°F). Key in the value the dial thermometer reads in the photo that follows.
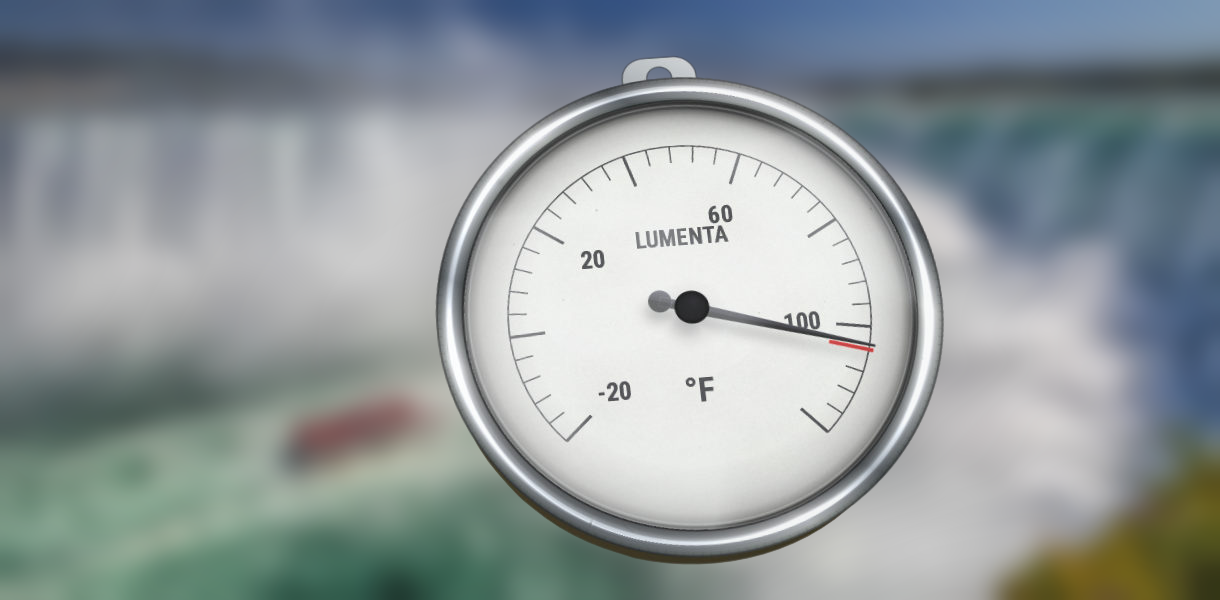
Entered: 104 °F
